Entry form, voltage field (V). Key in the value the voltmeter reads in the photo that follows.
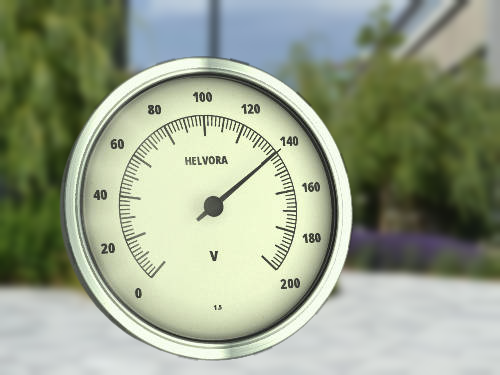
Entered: 140 V
